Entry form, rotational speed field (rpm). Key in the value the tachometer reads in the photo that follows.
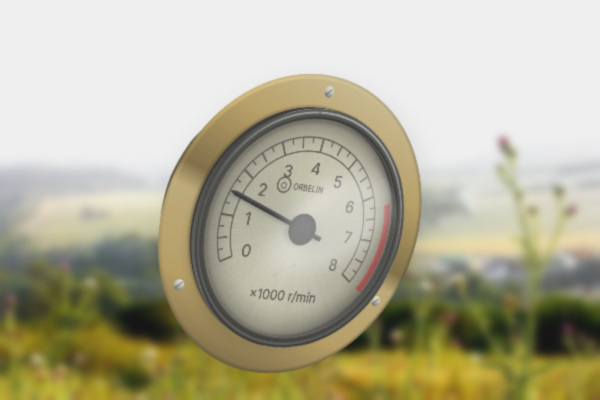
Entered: 1500 rpm
